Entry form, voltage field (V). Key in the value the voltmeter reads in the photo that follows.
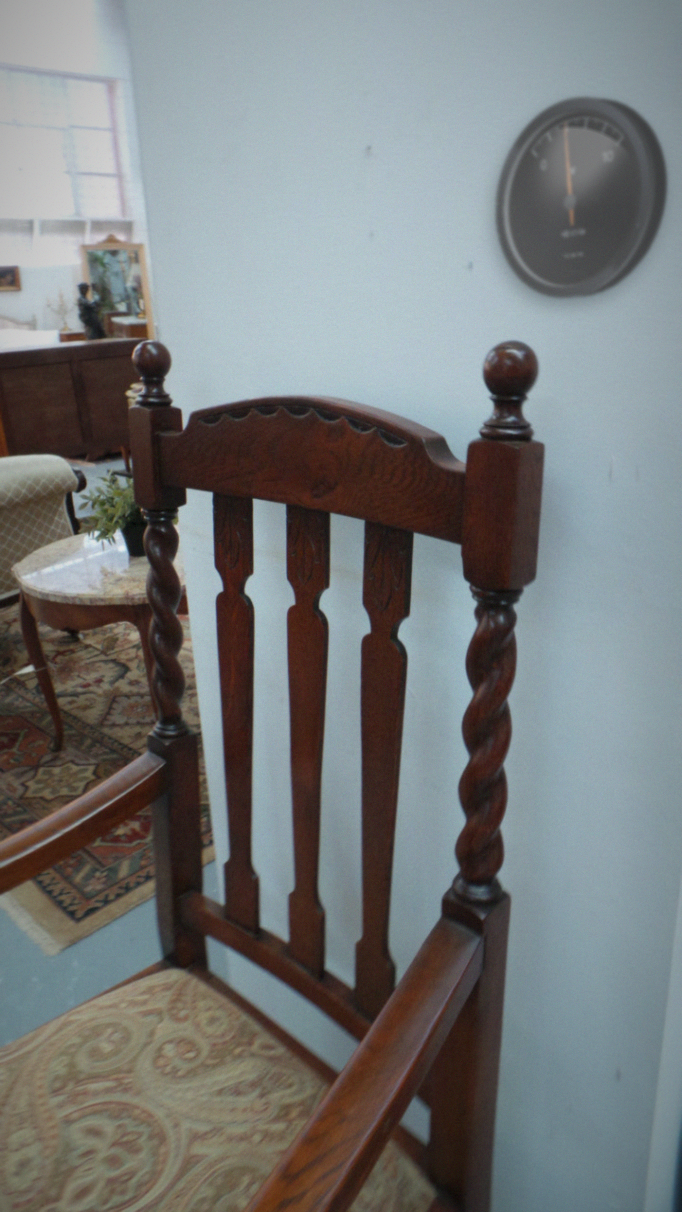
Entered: 4 V
